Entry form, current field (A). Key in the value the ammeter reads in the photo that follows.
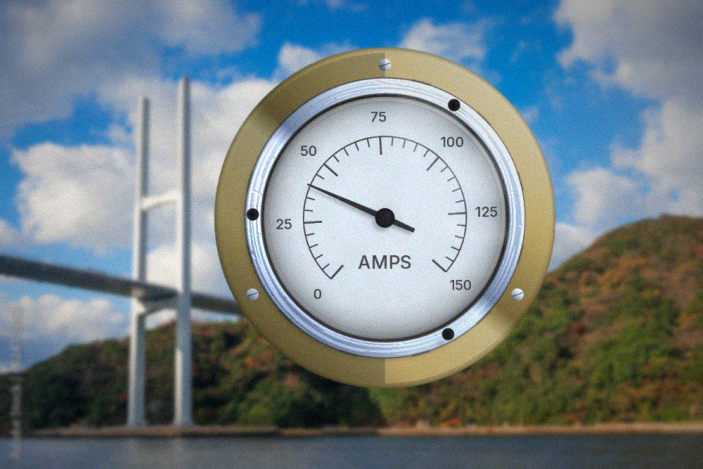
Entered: 40 A
